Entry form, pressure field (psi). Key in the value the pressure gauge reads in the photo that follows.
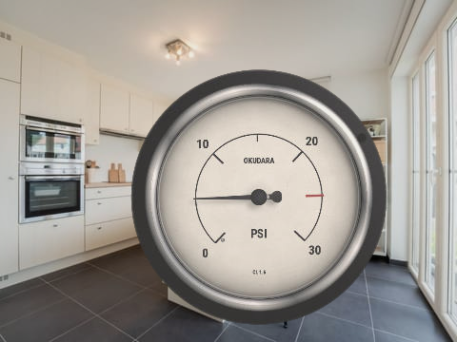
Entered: 5 psi
